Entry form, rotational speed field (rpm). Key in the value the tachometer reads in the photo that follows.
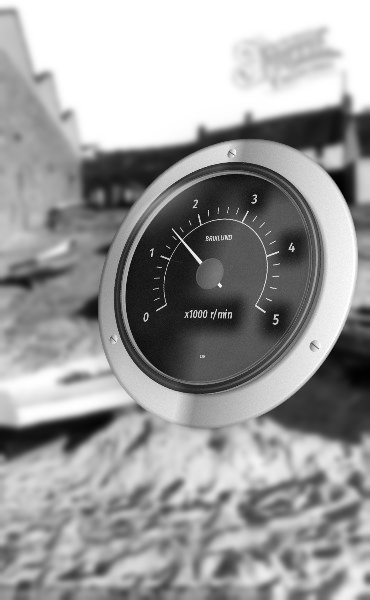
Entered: 1500 rpm
